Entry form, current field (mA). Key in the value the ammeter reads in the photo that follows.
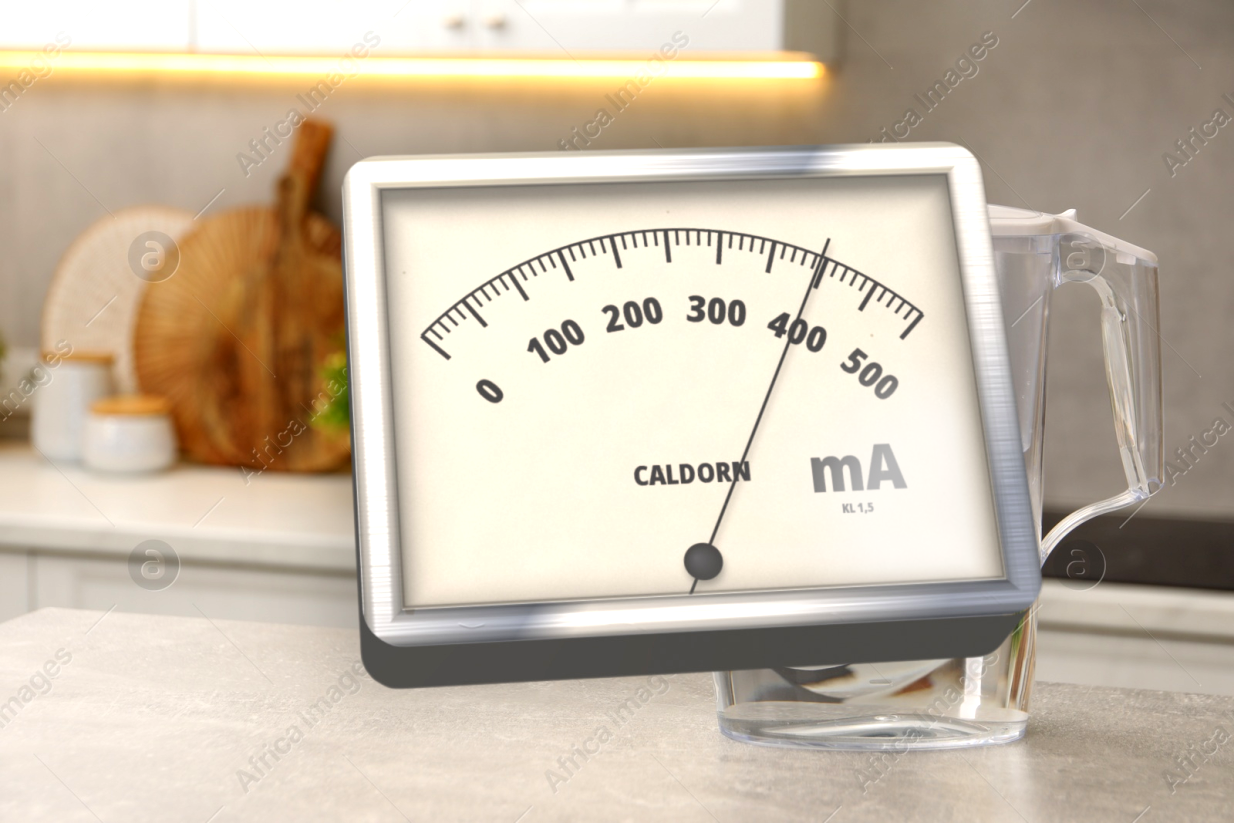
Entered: 395 mA
